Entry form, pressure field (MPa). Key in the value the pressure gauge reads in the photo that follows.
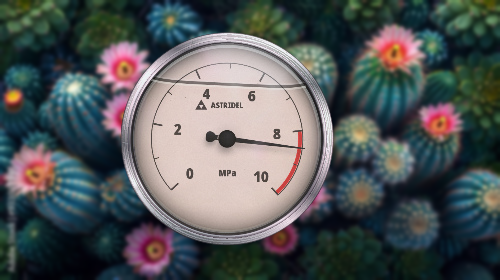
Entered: 8.5 MPa
